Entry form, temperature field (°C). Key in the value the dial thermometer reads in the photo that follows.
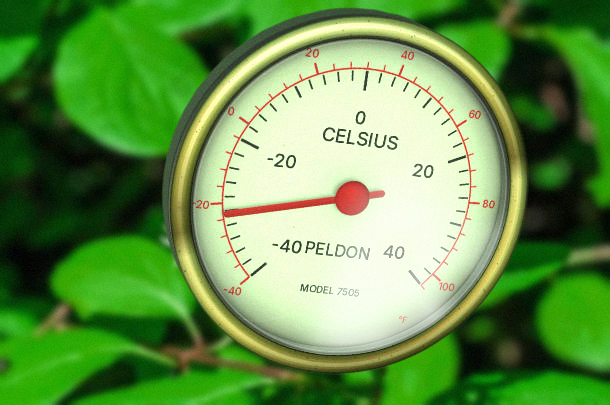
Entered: -30 °C
